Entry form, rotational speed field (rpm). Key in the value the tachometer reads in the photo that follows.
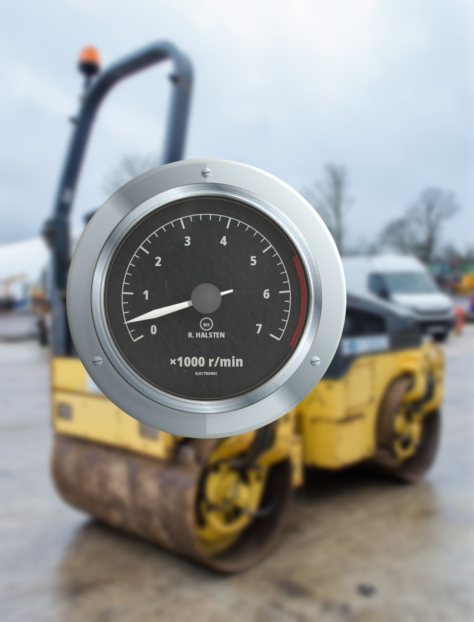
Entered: 400 rpm
